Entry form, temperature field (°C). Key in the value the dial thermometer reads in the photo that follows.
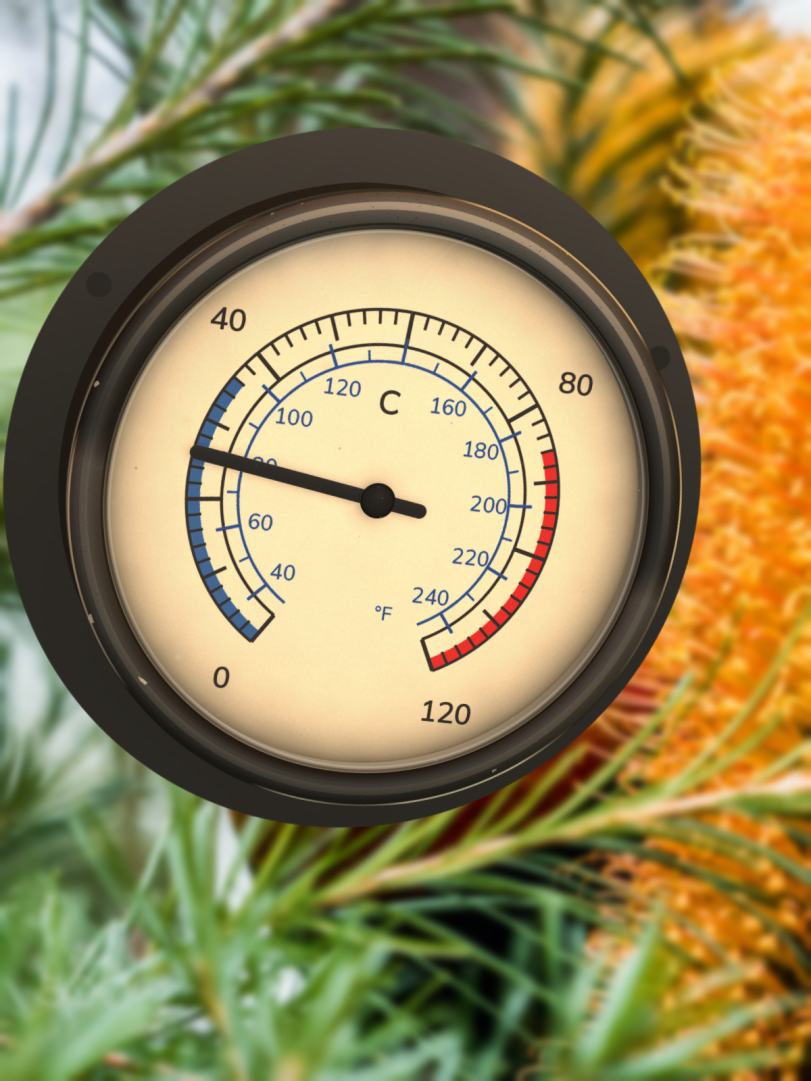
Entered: 26 °C
